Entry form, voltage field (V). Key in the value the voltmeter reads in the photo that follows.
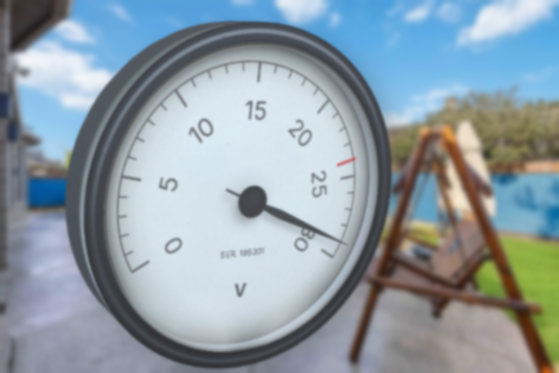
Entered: 29 V
